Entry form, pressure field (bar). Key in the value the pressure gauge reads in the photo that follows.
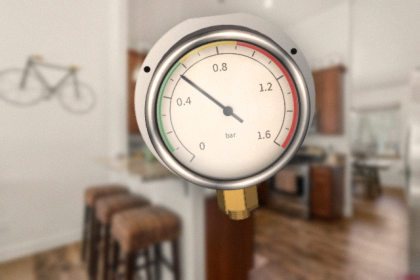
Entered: 0.55 bar
